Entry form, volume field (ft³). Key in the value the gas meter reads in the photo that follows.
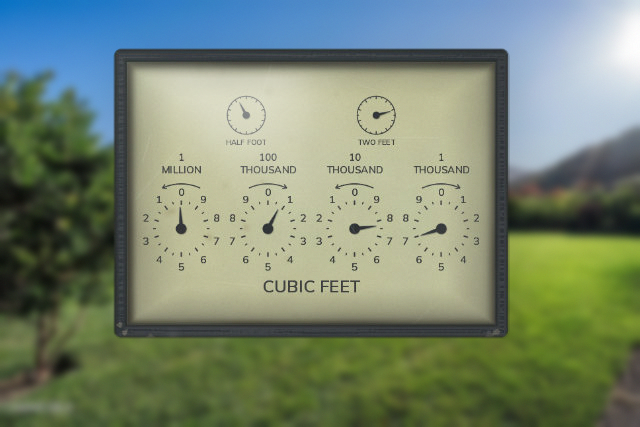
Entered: 7700 ft³
